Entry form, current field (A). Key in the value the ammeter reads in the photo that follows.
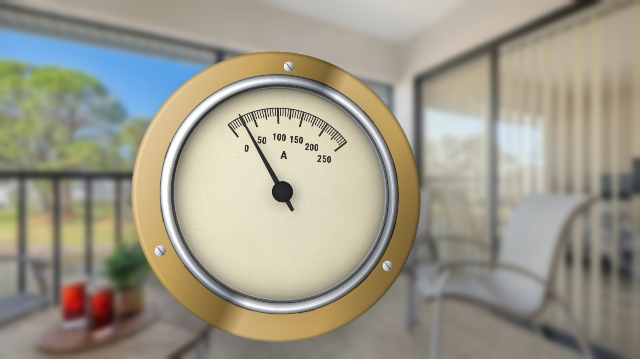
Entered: 25 A
